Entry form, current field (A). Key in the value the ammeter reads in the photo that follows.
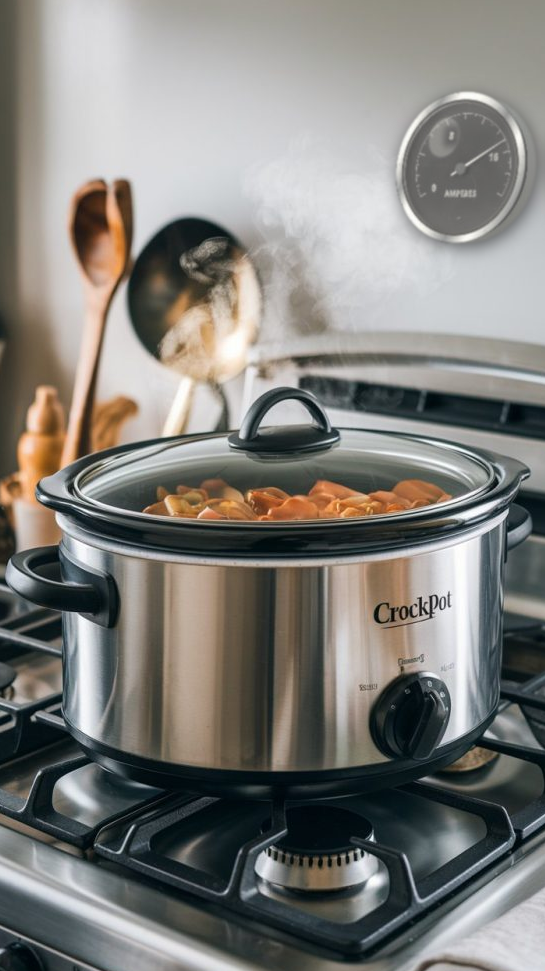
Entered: 15 A
